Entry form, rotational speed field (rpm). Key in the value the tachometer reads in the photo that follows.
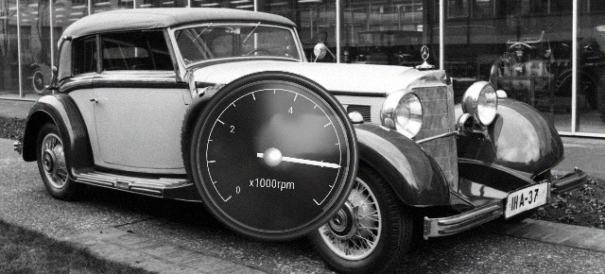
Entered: 6000 rpm
